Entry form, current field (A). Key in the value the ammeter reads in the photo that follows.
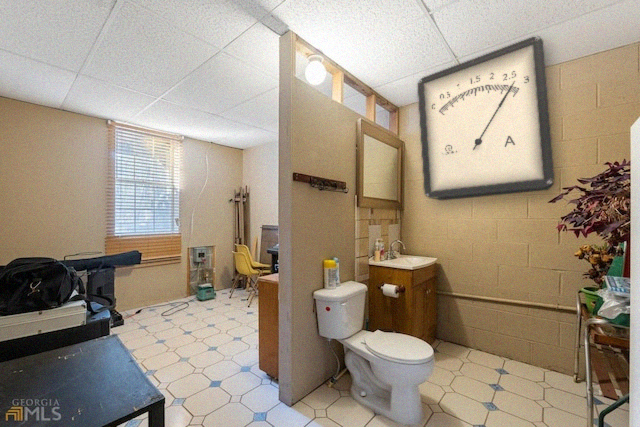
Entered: 2.75 A
